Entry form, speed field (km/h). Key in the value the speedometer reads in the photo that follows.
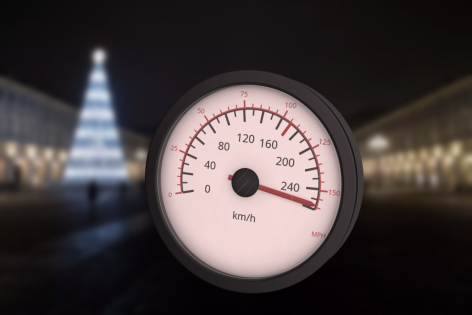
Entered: 255 km/h
